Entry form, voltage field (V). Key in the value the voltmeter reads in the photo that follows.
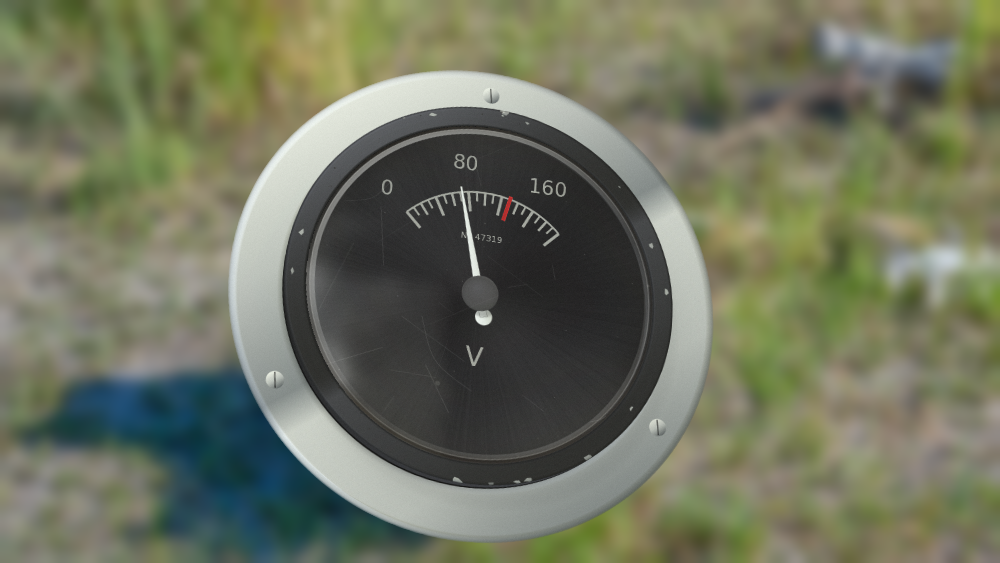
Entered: 70 V
